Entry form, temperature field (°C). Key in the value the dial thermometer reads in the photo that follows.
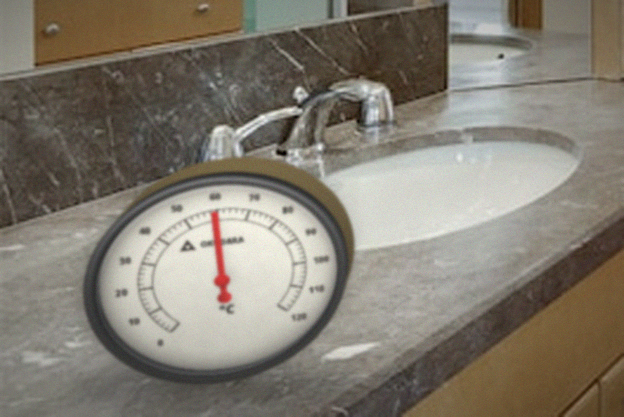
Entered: 60 °C
